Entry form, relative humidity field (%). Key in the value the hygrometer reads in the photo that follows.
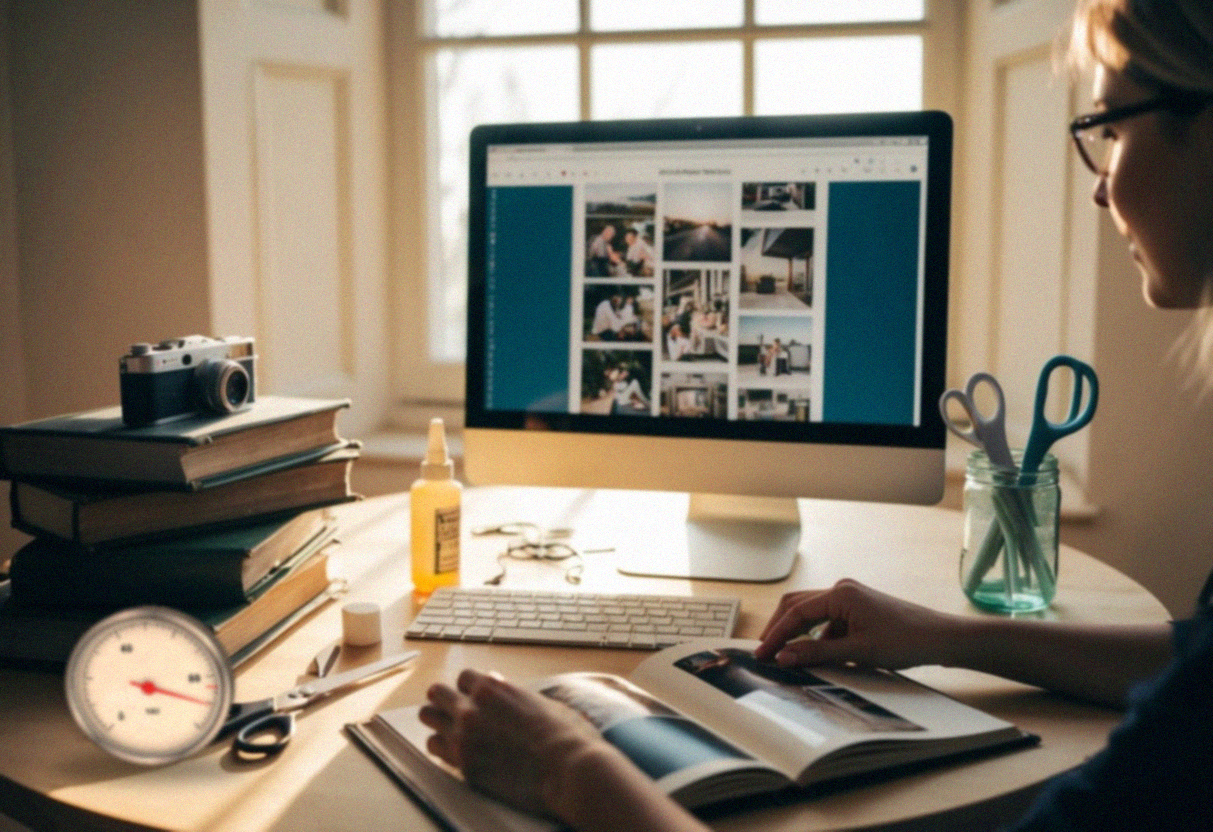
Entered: 90 %
